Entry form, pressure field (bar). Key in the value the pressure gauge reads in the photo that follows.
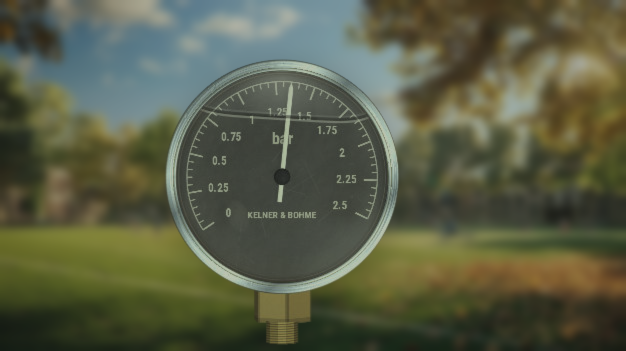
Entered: 1.35 bar
